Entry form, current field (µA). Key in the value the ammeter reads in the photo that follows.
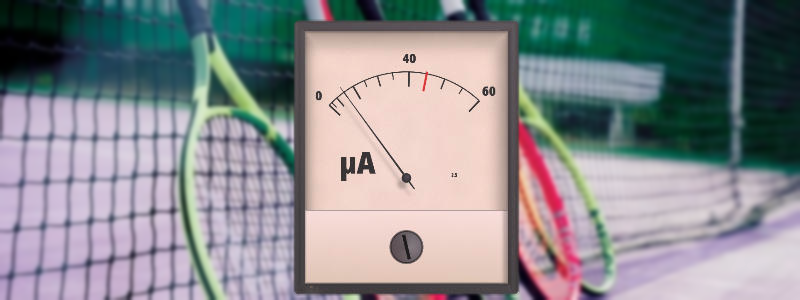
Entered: 15 µA
